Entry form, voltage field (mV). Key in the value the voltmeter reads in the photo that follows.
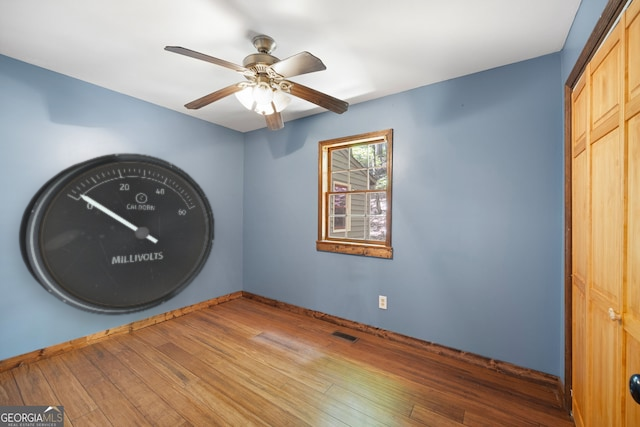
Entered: 2 mV
